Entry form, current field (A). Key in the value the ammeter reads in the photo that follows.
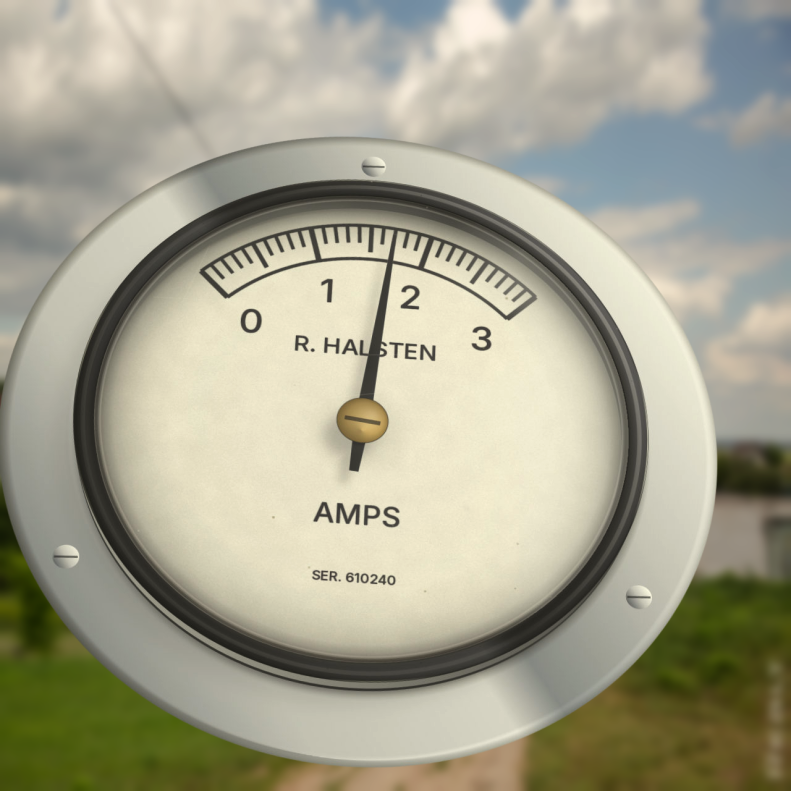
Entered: 1.7 A
